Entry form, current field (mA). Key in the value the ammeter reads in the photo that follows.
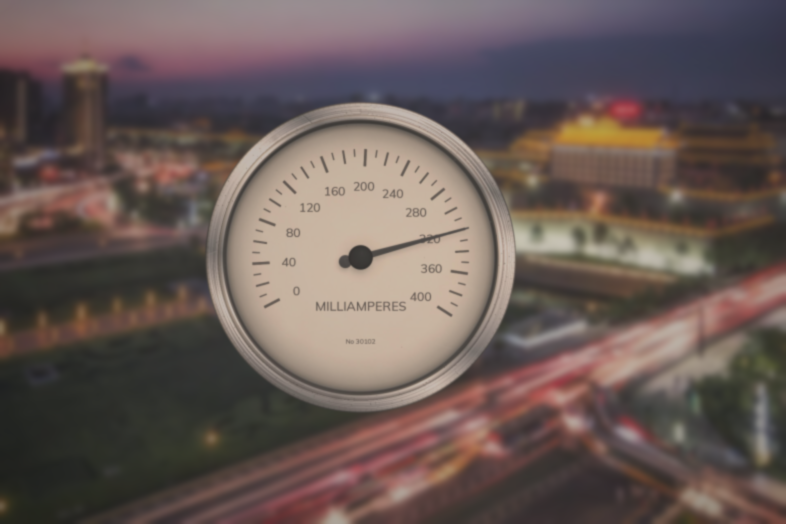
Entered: 320 mA
